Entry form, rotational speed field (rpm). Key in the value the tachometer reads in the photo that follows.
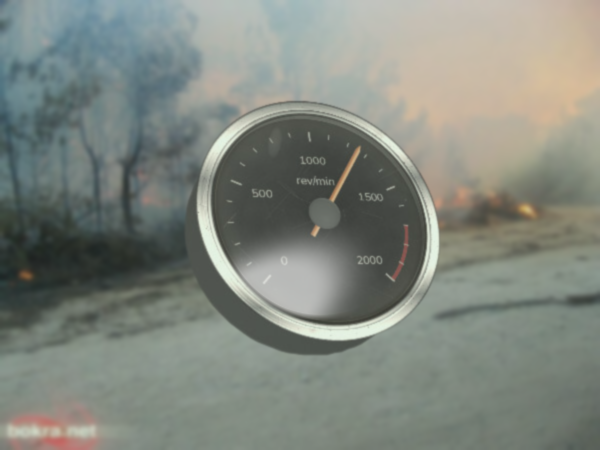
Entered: 1250 rpm
